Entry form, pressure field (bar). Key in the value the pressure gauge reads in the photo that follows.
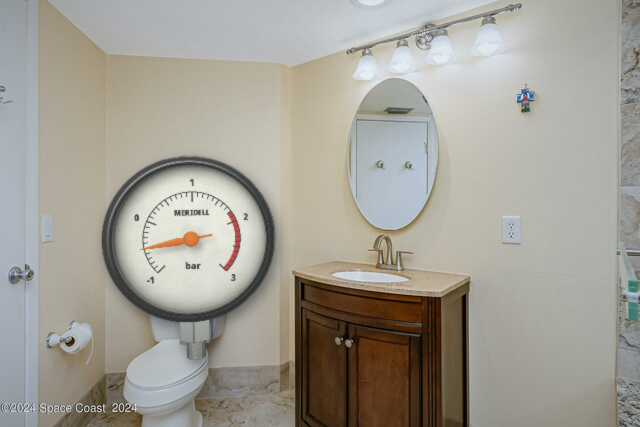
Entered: -0.5 bar
